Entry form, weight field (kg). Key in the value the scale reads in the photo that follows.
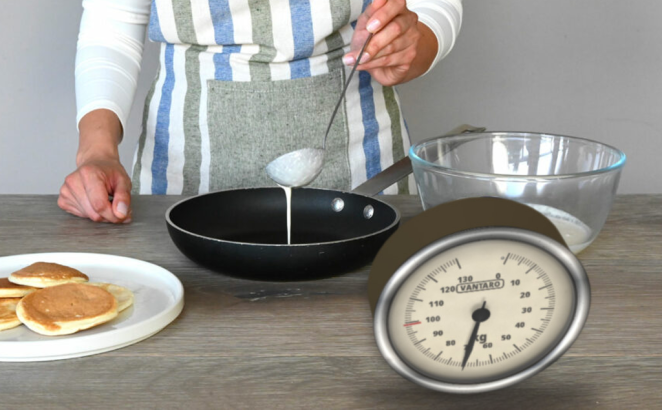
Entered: 70 kg
